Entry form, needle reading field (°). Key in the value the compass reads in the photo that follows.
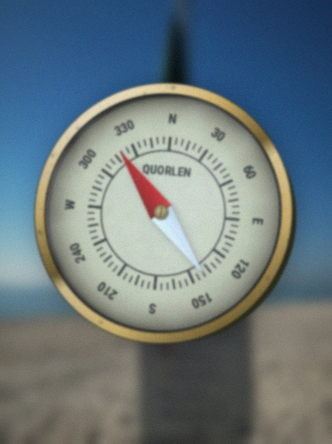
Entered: 320 °
